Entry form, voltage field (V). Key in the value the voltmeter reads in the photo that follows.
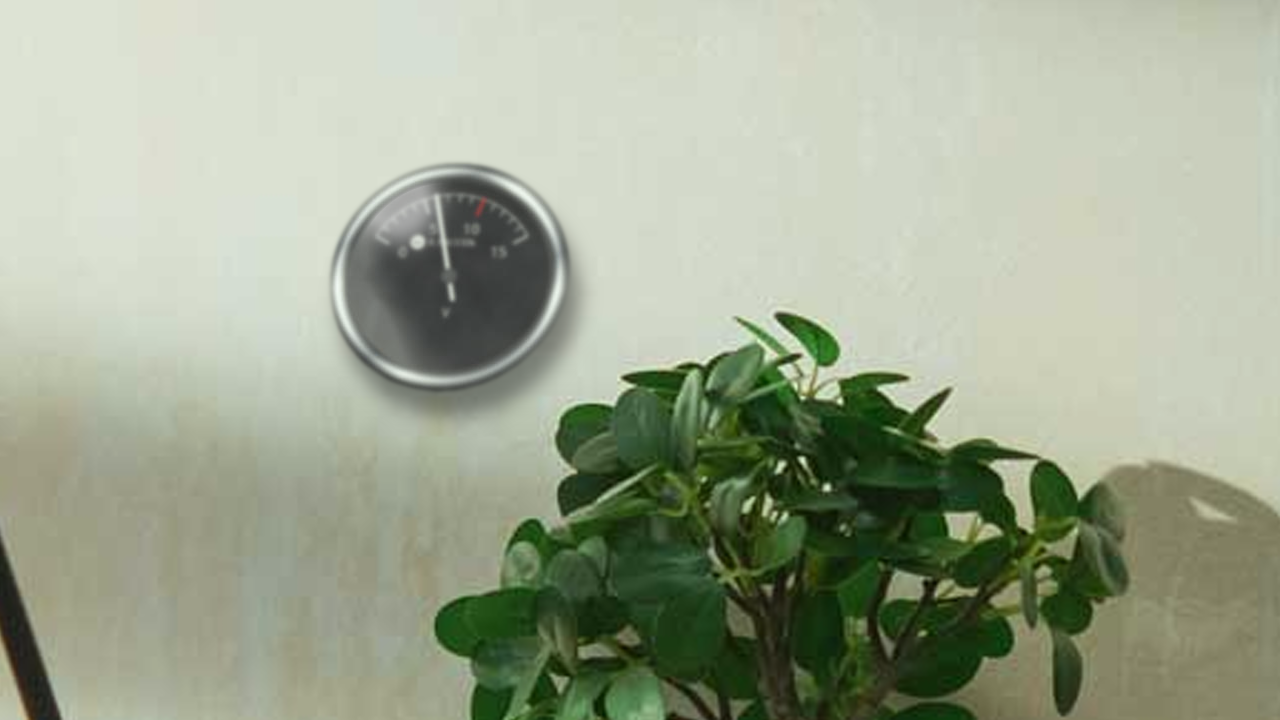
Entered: 6 V
